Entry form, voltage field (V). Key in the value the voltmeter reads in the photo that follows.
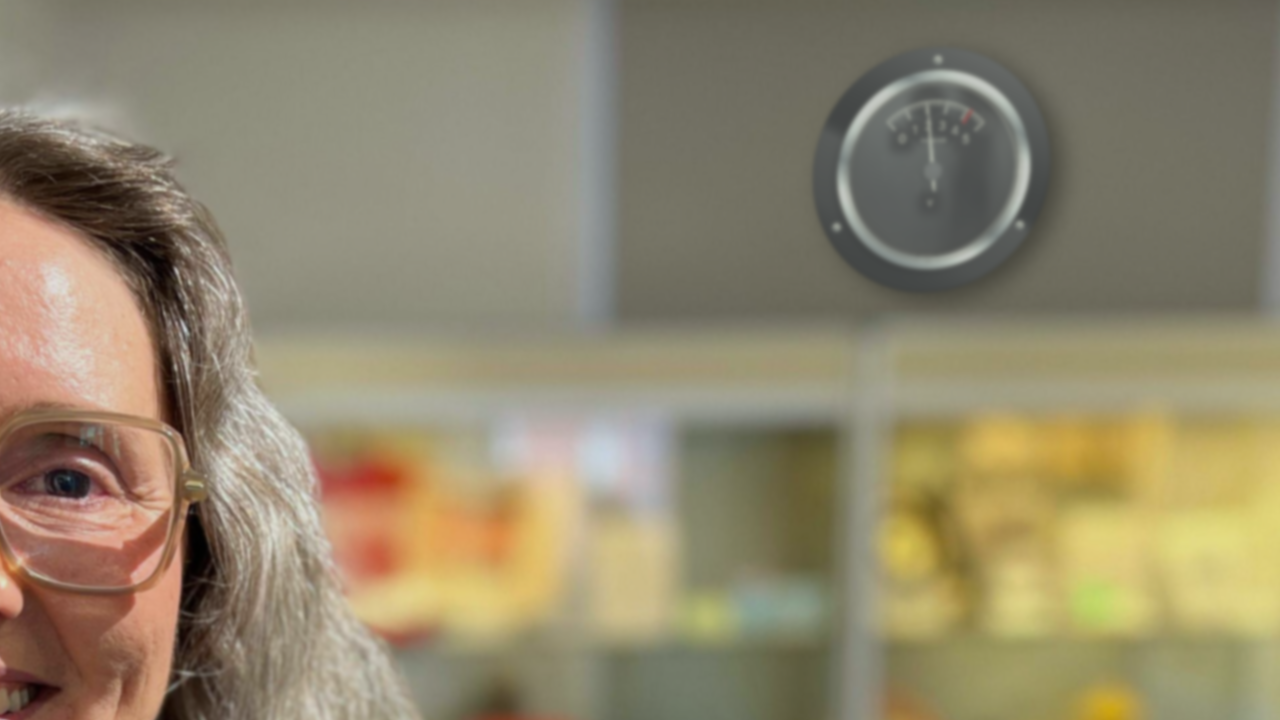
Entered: 2 V
